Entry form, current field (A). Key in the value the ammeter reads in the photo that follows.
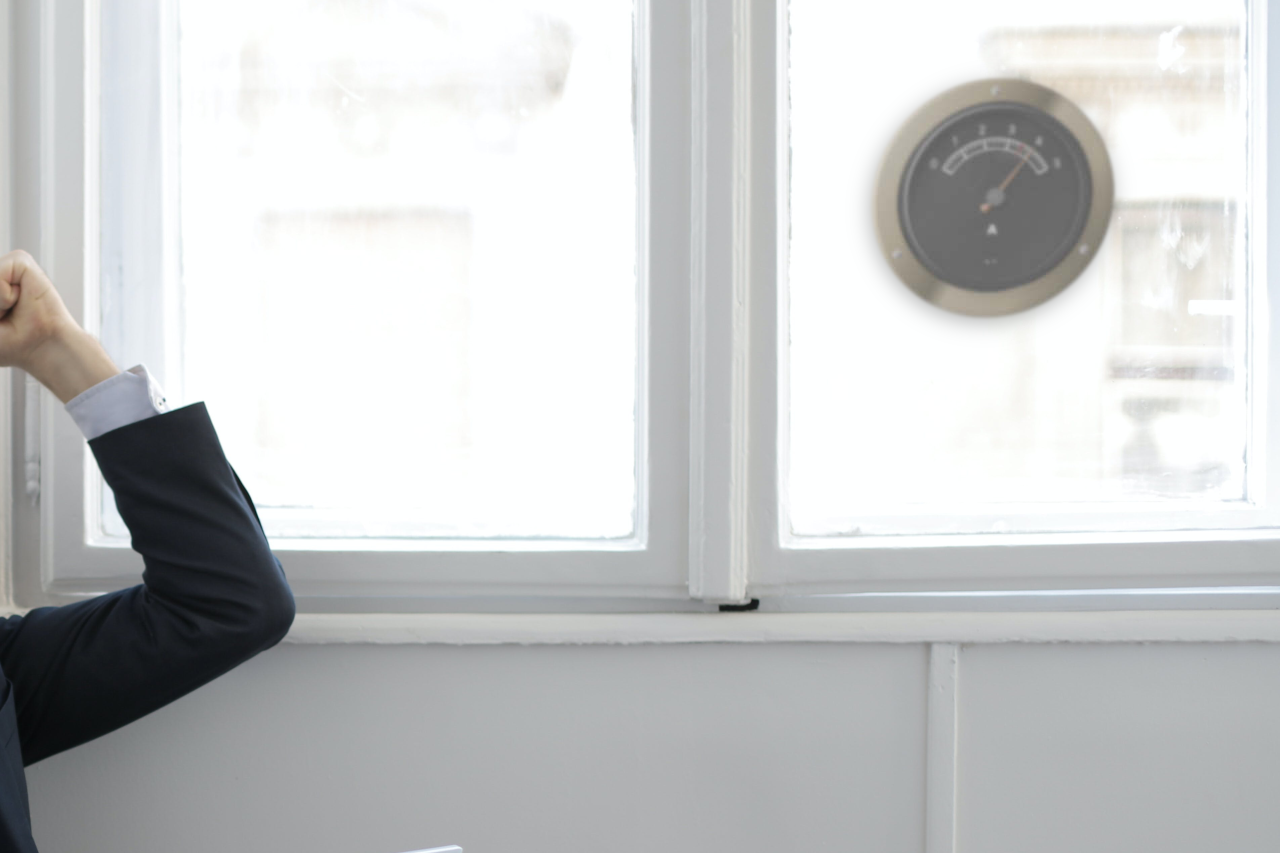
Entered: 4 A
